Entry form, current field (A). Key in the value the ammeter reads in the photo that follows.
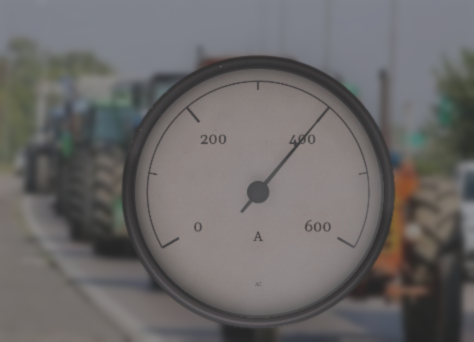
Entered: 400 A
